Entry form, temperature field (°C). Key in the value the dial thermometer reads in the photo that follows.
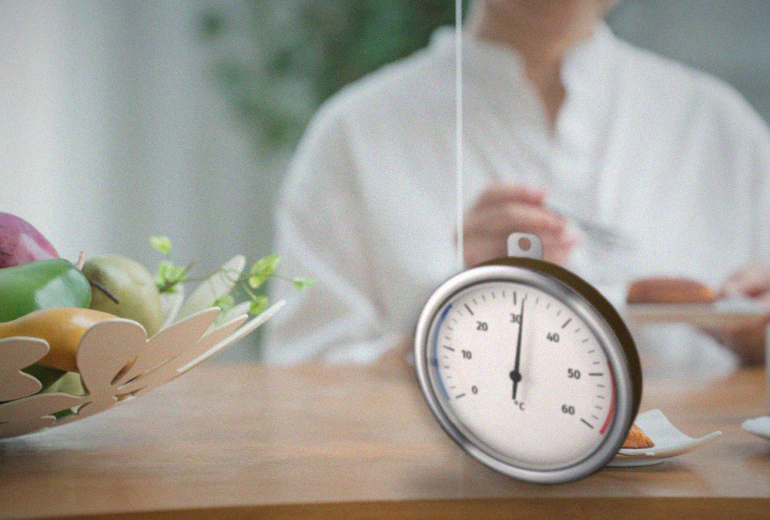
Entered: 32 °C
